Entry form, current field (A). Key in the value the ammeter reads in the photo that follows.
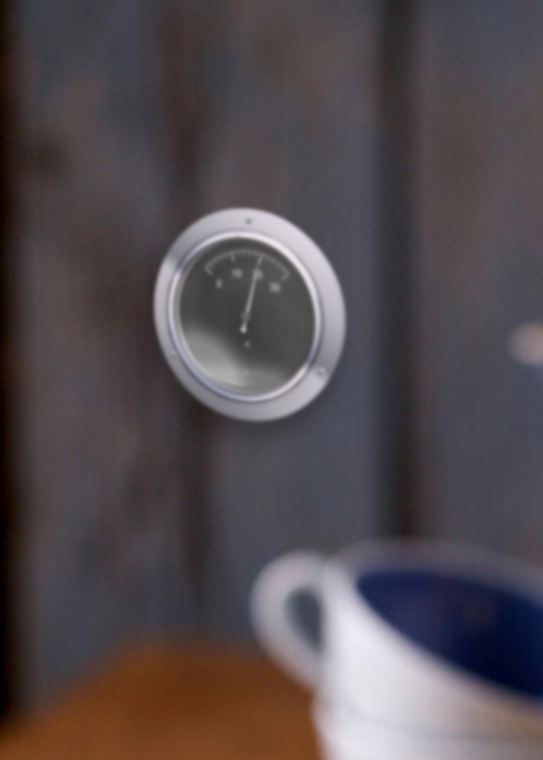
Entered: 20 A
